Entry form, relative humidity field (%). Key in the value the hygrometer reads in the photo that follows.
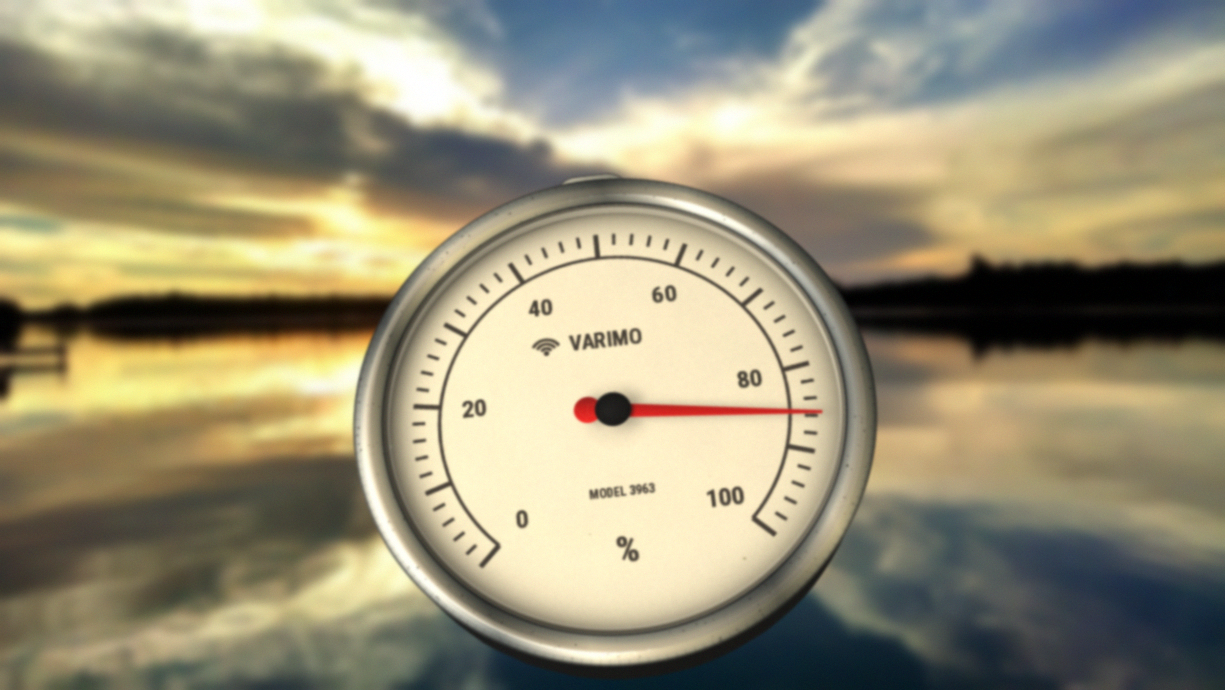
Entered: 86 %
